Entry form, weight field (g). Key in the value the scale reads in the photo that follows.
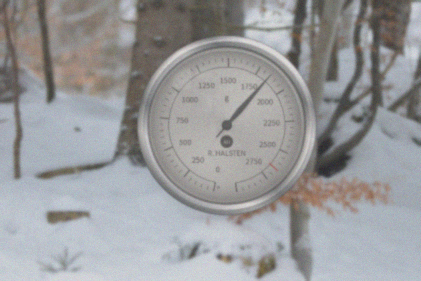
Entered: 1850 g
